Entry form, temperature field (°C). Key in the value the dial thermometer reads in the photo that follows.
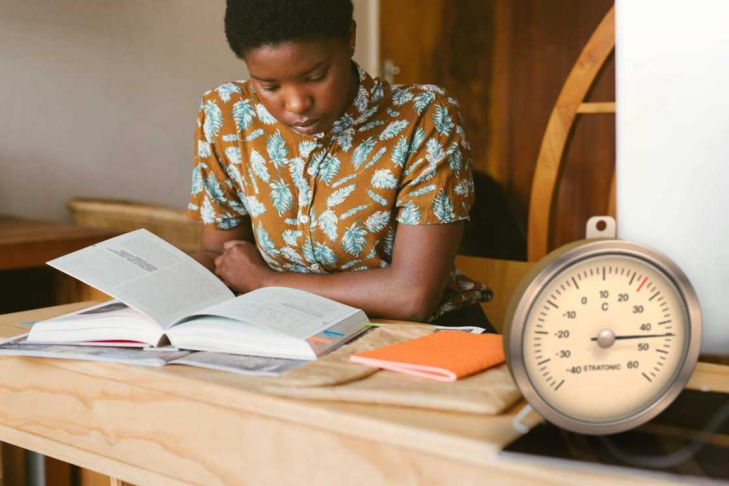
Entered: 44 °C
